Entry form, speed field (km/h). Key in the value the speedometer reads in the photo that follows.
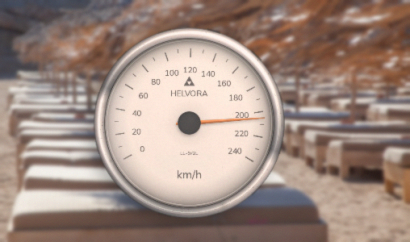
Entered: 205 km/h
